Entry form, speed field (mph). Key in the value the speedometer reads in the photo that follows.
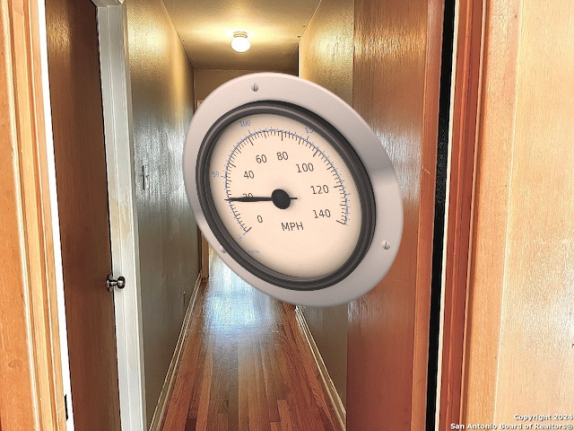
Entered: 20 mph
